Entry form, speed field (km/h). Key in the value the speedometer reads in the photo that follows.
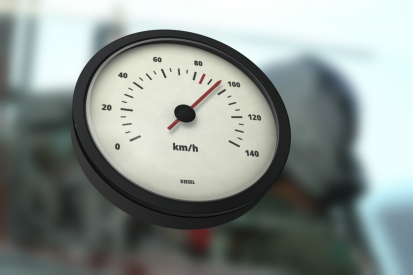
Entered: 95 km/h
